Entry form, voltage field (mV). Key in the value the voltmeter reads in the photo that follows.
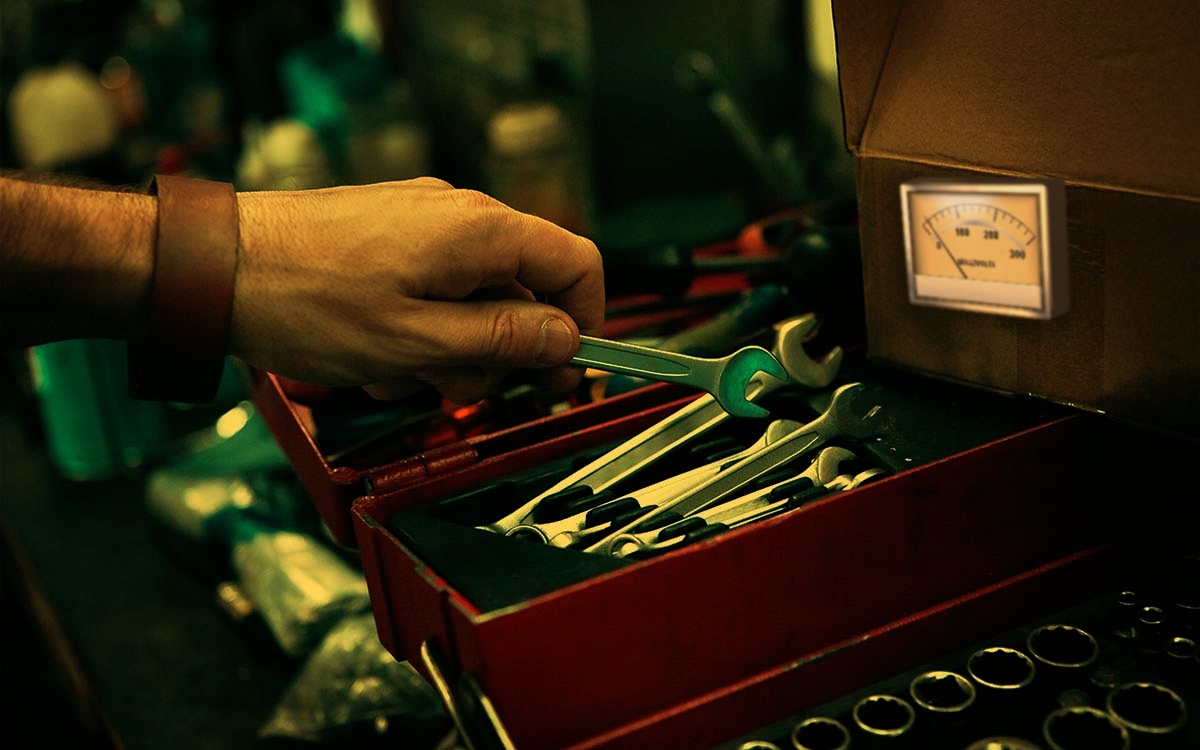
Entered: 20 mV
